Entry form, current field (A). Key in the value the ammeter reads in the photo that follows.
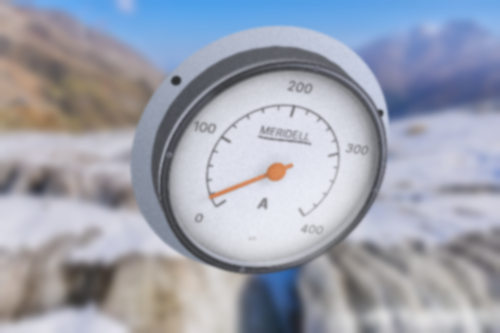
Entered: 20 A
